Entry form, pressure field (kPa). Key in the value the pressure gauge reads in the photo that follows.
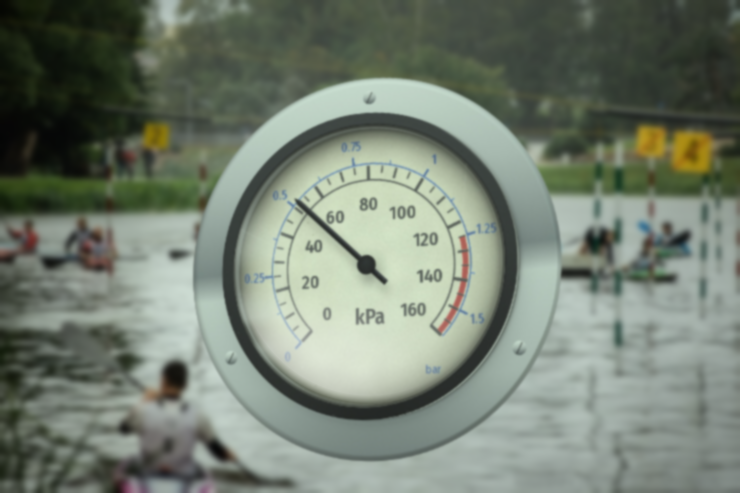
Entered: 52.5 kPa
